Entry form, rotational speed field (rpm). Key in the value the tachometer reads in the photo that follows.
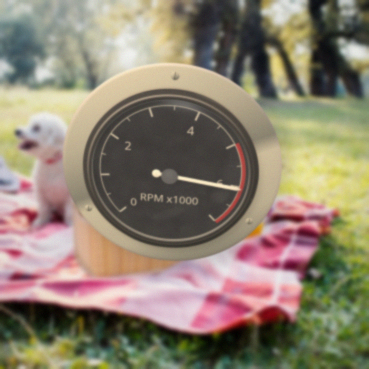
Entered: 6000 rpm
